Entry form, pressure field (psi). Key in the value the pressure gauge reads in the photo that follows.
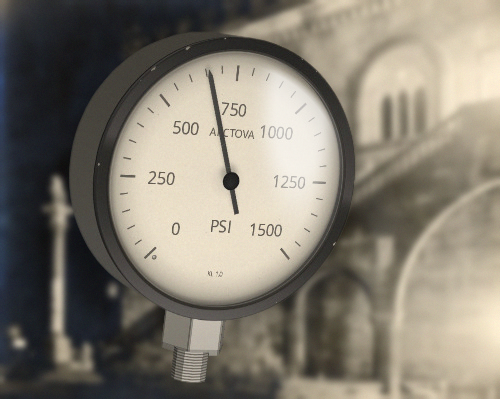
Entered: 650 psi
